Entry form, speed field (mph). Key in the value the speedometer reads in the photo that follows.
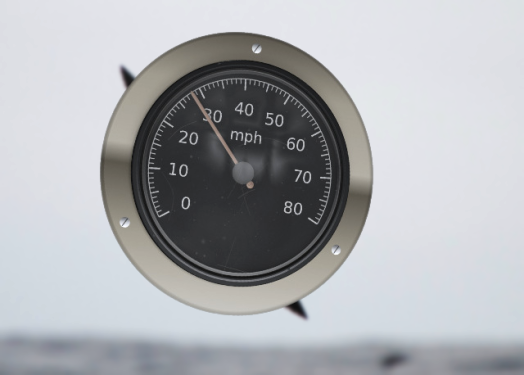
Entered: 28 mph
